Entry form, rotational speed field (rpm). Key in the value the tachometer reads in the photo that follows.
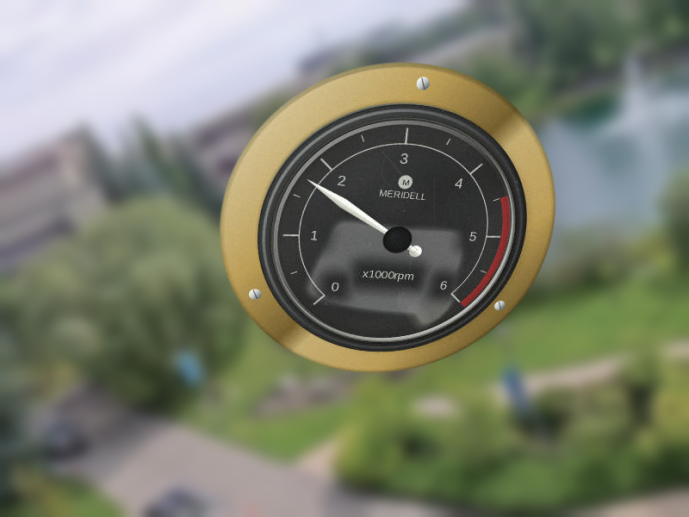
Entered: 1750 rpm
